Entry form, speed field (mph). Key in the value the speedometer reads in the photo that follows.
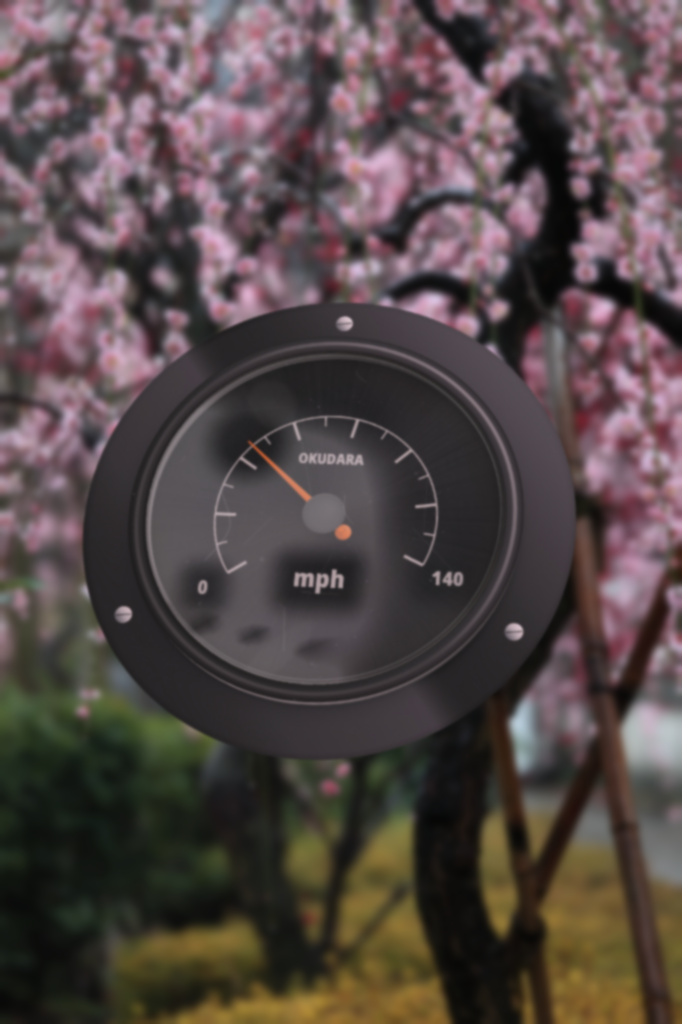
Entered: 45 mph
